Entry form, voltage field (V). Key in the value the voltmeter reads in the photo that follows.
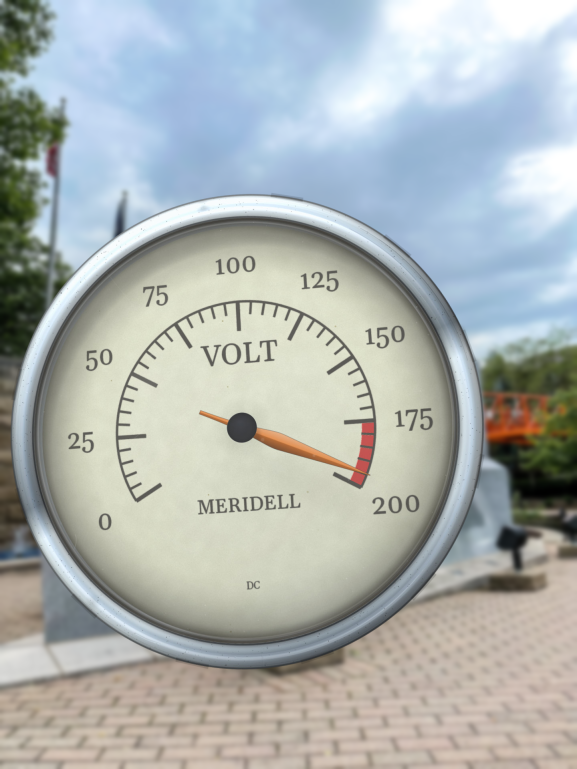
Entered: 195 V
